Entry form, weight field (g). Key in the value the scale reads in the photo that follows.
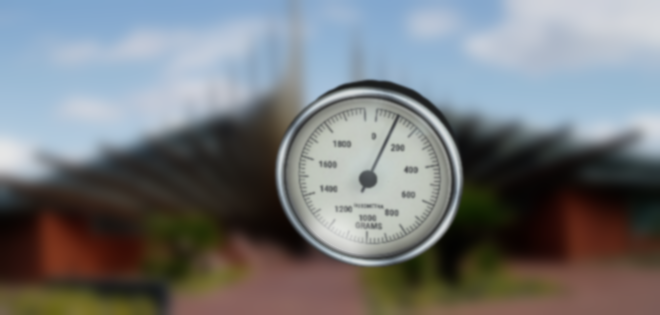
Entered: 100 g
